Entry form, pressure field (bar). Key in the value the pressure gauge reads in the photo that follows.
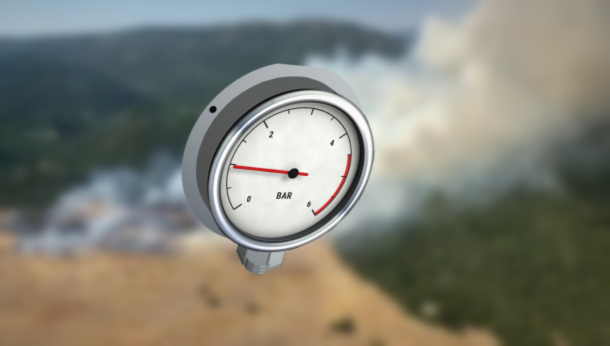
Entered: 1 bar
